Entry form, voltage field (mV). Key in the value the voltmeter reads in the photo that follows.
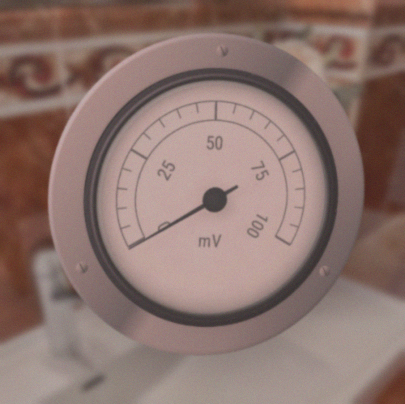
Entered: 0 mV
